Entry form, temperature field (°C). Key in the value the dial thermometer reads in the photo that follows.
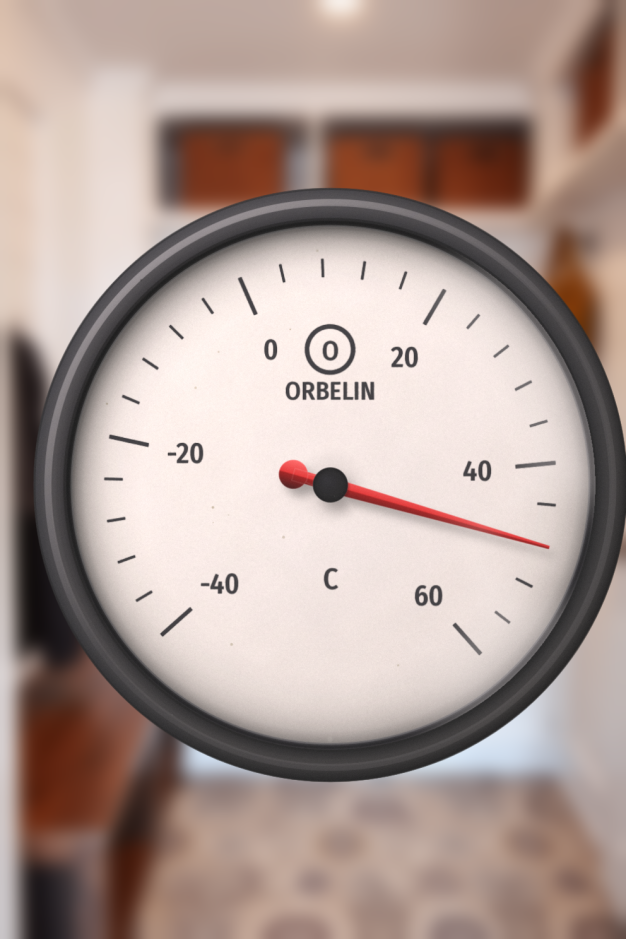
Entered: 48 °C
